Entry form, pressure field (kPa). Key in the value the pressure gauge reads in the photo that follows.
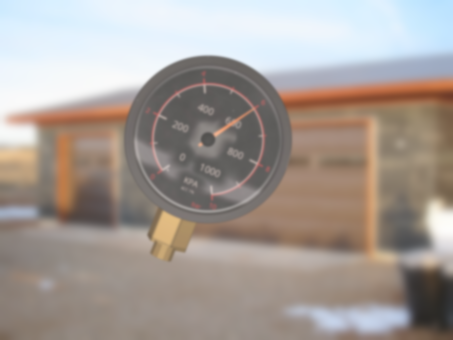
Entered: 600 kPa
